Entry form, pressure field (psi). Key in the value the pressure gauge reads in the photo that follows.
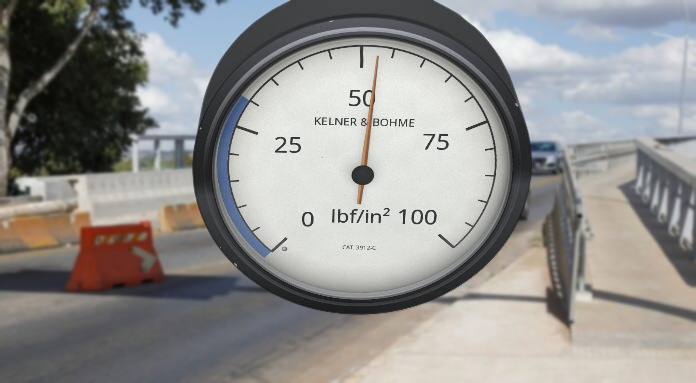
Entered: 52.5 psi
